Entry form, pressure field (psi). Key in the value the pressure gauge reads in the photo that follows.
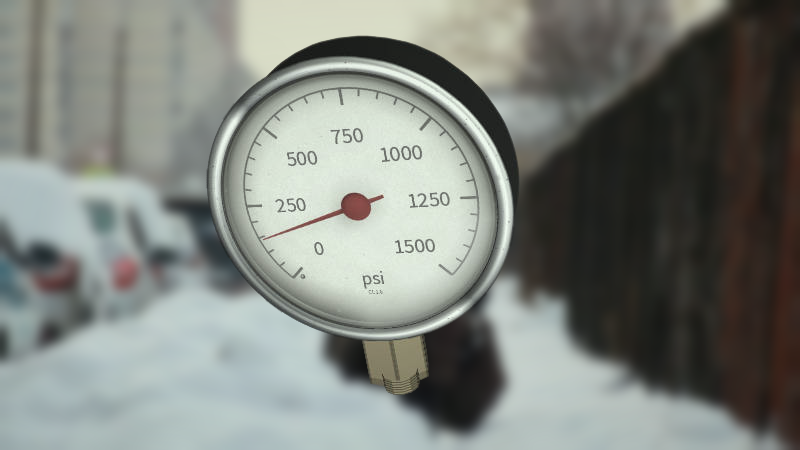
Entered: 150 psi
